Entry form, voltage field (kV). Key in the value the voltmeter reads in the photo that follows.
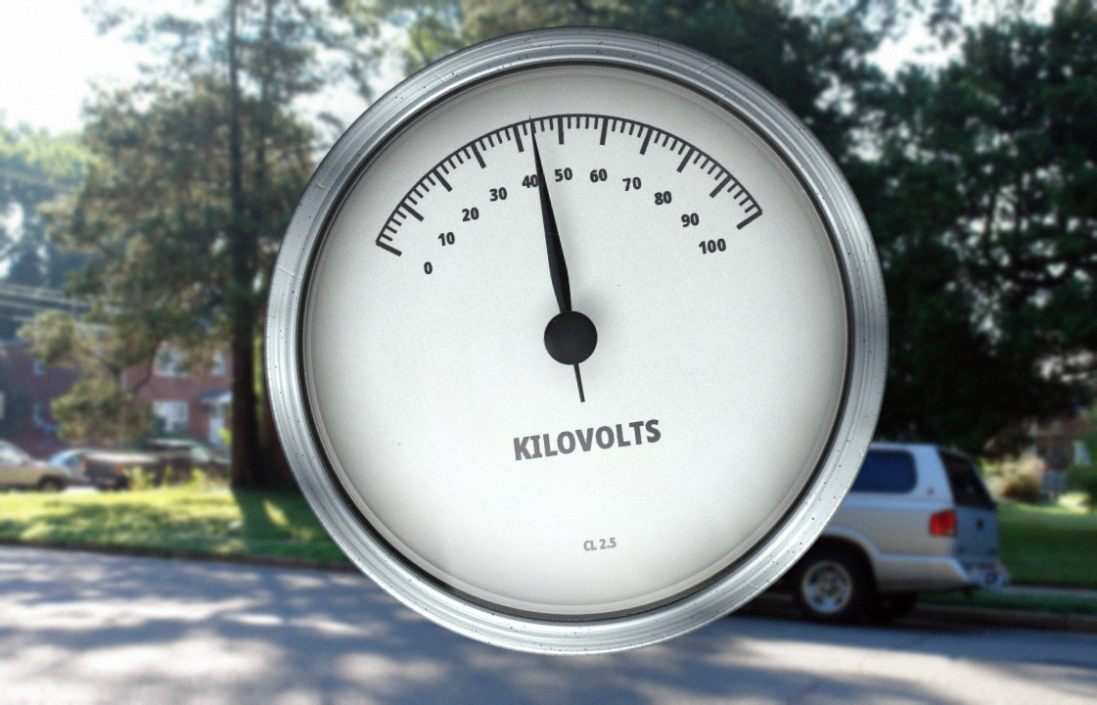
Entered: 44 kV
